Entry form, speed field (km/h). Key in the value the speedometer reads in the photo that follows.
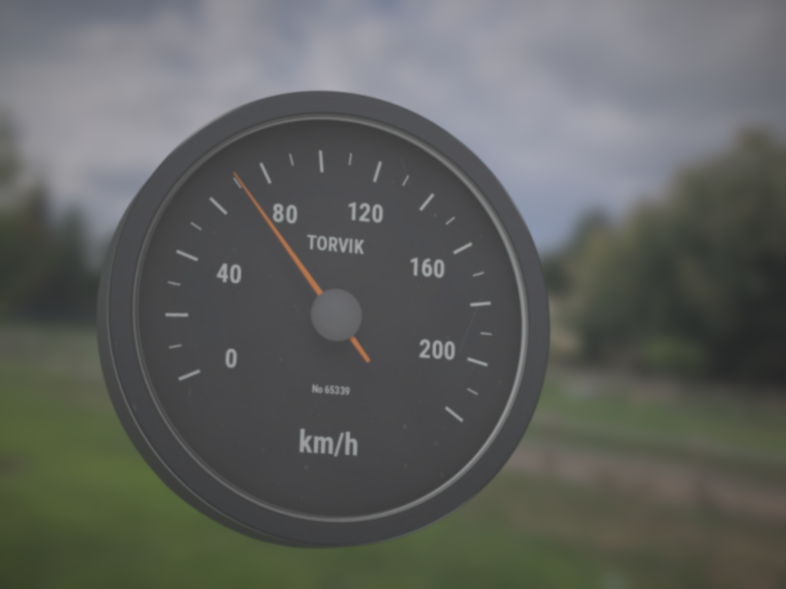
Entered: 70 km/h
